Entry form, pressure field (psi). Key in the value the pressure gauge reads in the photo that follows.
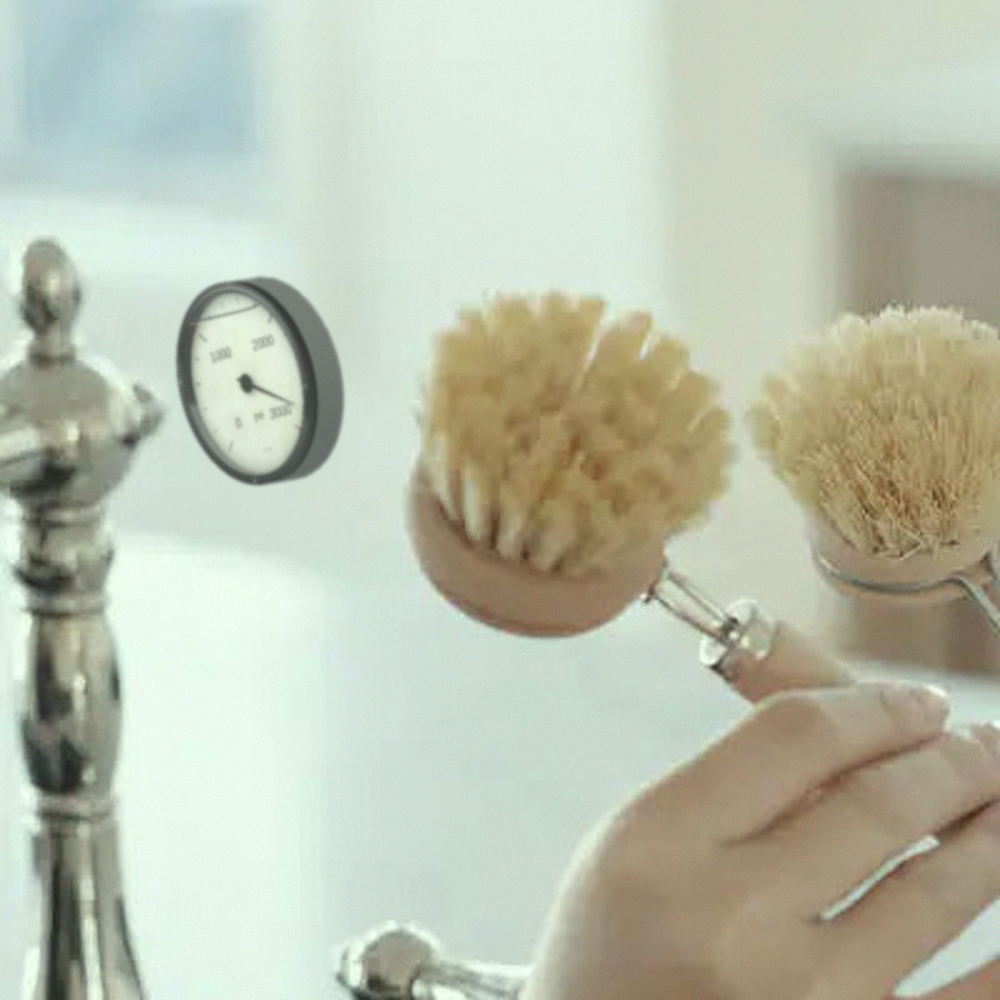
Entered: 2800 psi
